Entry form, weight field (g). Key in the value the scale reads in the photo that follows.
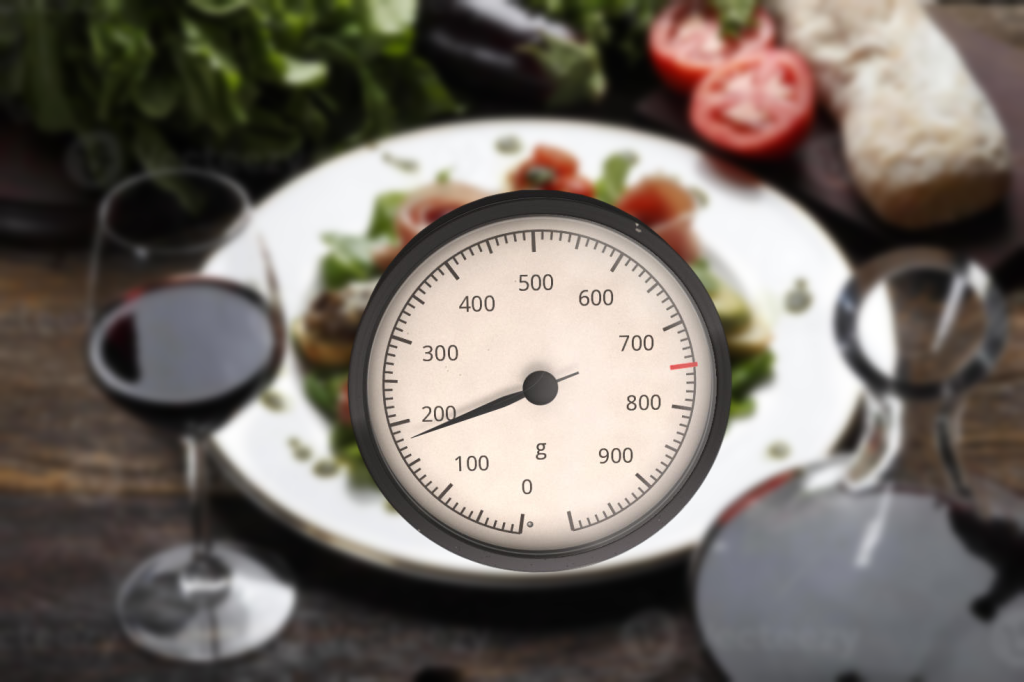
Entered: 180 g
